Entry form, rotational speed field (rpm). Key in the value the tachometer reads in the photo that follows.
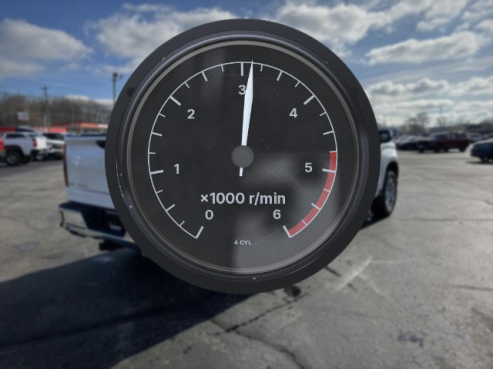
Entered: 3125 rpm
